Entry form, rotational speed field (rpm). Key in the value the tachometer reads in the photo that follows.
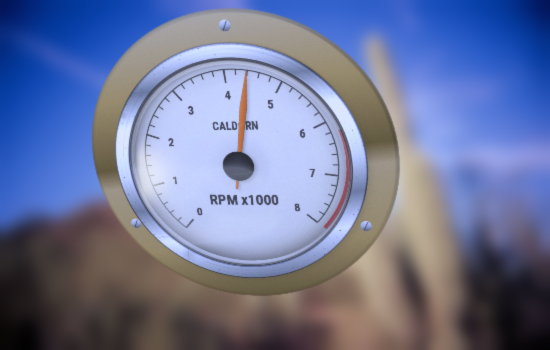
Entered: 4400 rpm
